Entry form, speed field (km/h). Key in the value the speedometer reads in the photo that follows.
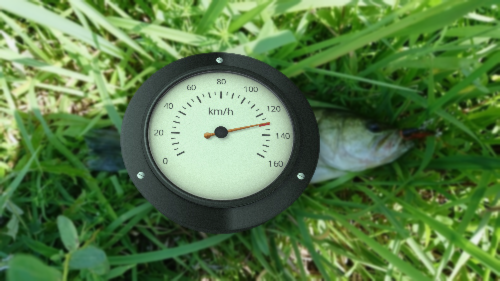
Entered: 130 km/h
